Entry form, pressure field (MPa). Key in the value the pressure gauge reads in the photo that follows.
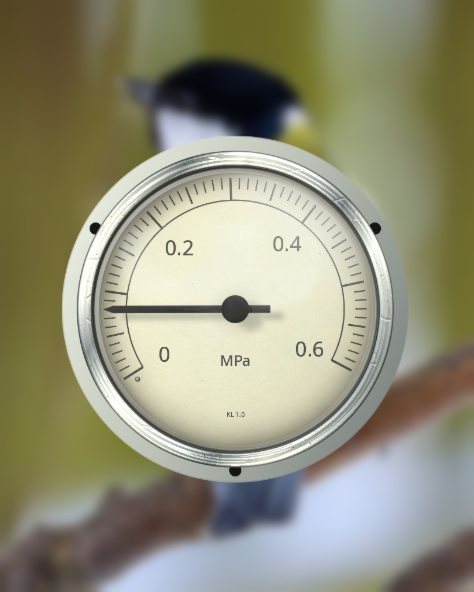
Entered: 0.08 MPa
